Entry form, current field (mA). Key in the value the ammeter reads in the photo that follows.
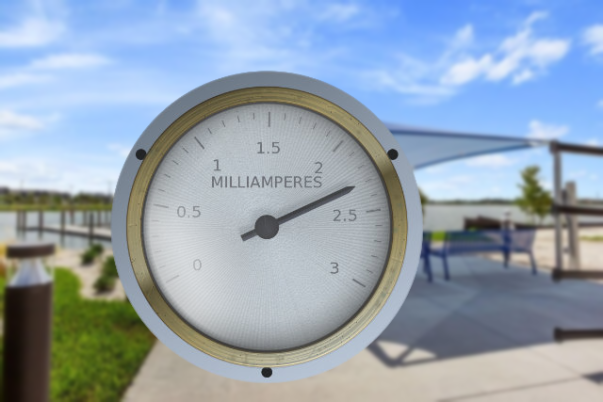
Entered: 2.3 mA
